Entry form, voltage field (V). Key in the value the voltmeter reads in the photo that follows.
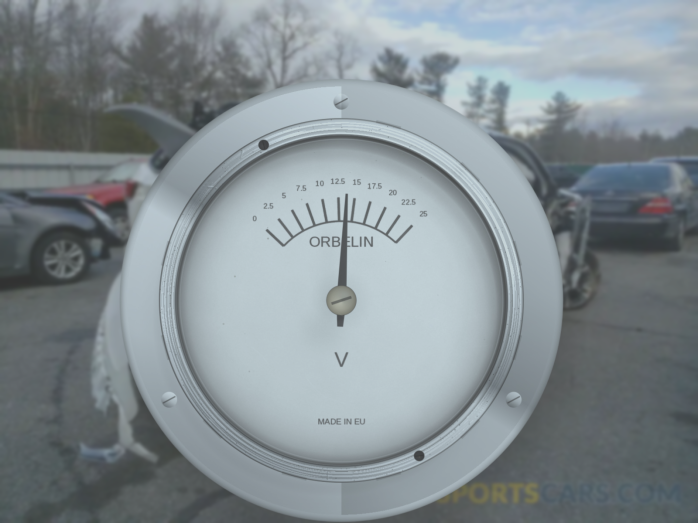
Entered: 13.75 V
